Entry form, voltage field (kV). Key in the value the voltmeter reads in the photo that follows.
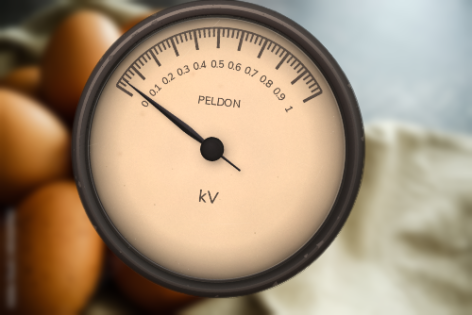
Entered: 0.04 kV
